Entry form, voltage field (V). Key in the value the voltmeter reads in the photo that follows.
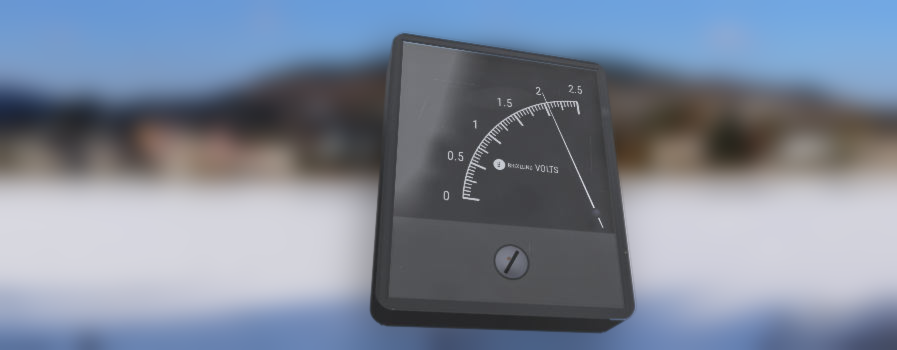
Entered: 2 V
